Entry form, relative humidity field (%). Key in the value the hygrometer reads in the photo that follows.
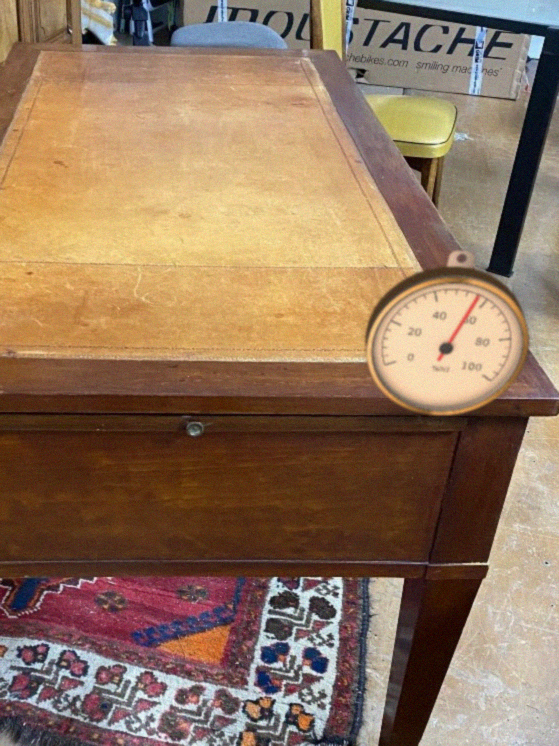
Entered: 56 %
